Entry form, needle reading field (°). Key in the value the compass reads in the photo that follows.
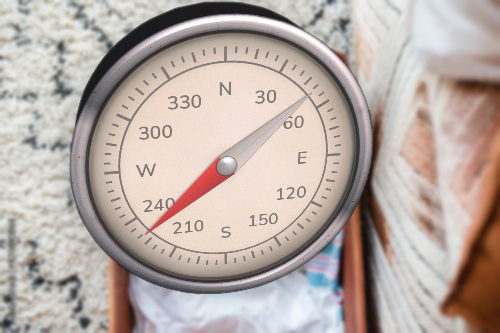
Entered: 230 °
